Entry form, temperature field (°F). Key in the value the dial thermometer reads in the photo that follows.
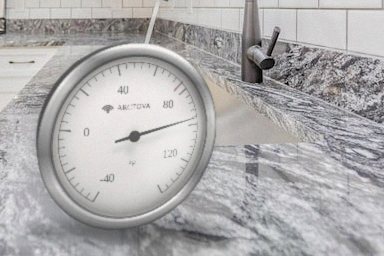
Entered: 96 °F
